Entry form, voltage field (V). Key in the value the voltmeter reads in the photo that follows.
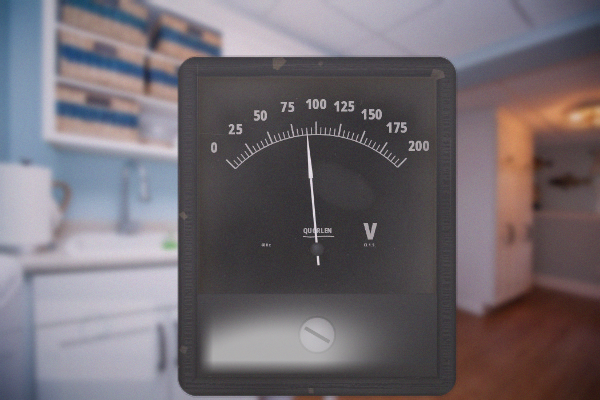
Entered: 90 V
